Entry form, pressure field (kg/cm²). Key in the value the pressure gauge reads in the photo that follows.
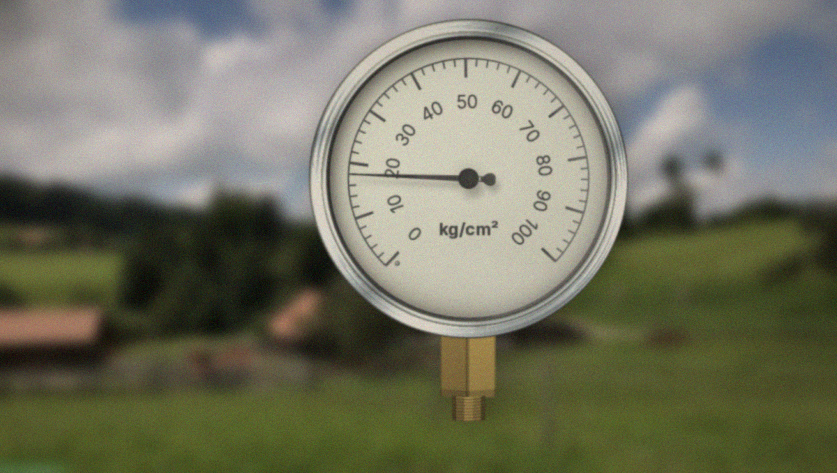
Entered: 18 kg/cm²
